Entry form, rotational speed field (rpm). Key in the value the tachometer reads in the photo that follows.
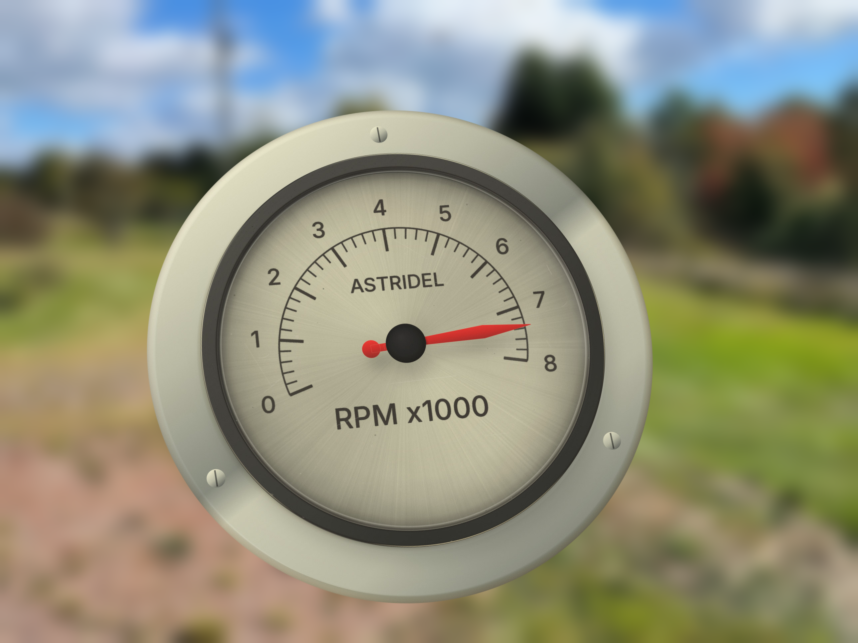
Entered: 7400 rpm
